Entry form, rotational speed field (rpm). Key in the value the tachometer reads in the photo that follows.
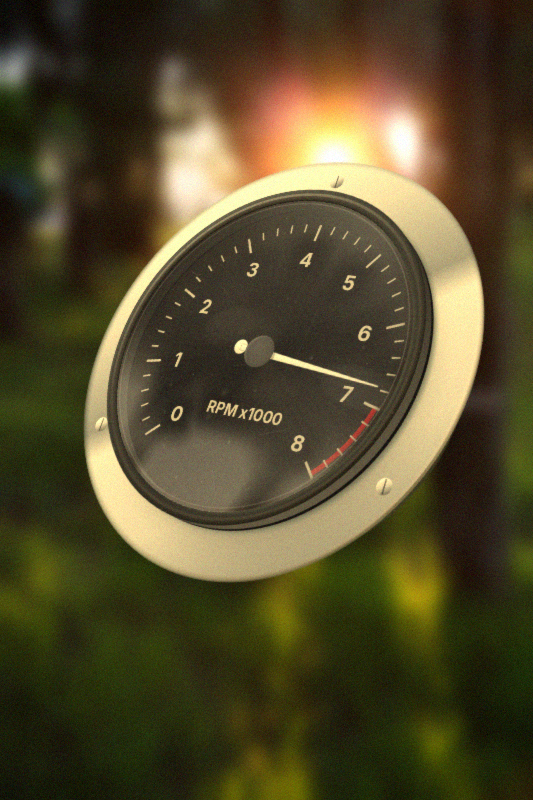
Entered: 6800 rpm
